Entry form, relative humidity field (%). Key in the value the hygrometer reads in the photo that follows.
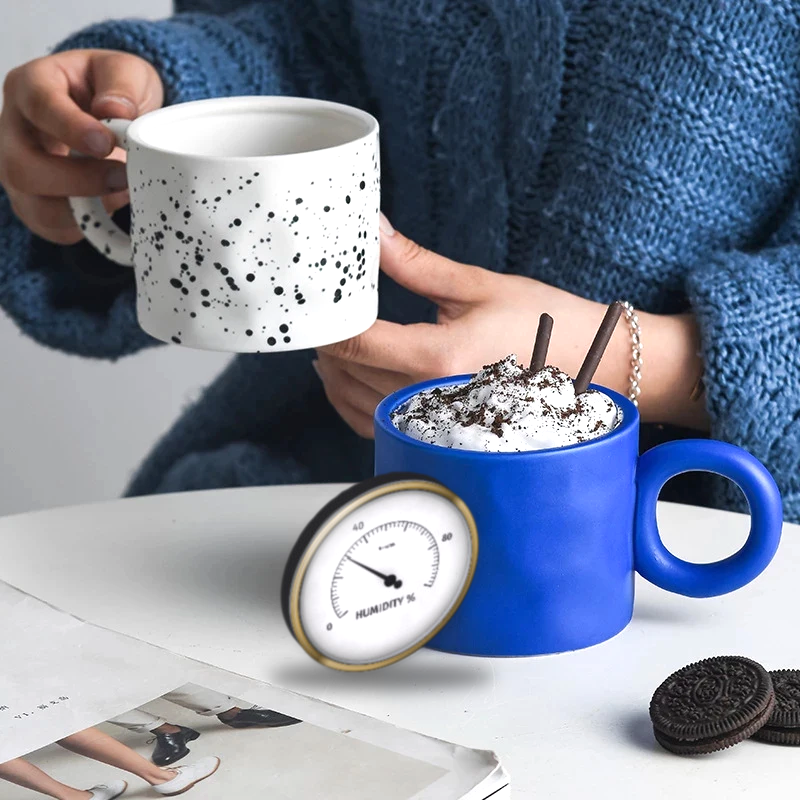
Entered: 30 %
